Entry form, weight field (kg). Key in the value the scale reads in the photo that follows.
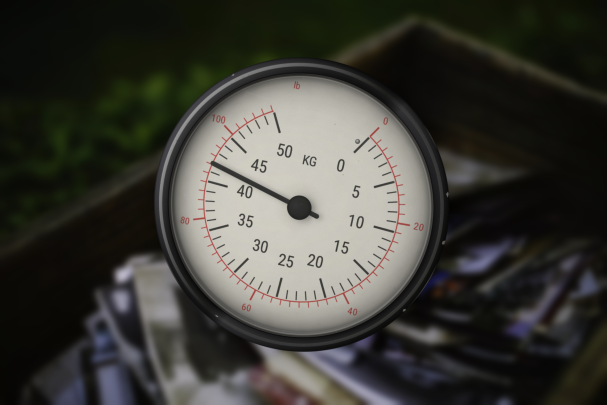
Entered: 42 kg
